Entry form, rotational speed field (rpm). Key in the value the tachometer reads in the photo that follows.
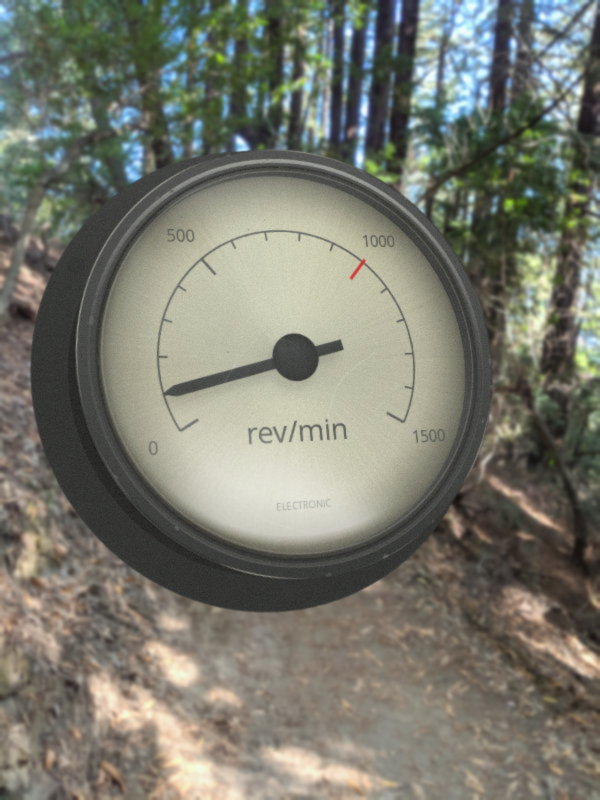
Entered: 100 rpm
